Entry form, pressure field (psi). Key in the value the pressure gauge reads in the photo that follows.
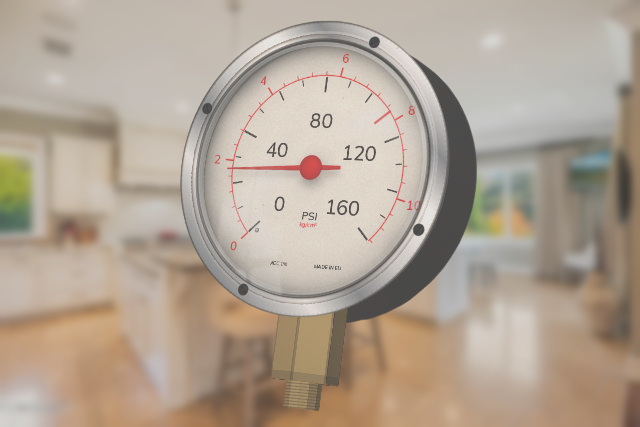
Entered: 25 psi
